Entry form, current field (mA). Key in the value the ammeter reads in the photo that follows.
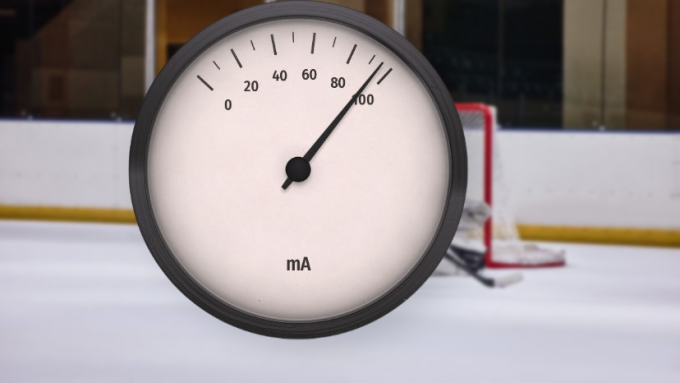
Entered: 95 mA
